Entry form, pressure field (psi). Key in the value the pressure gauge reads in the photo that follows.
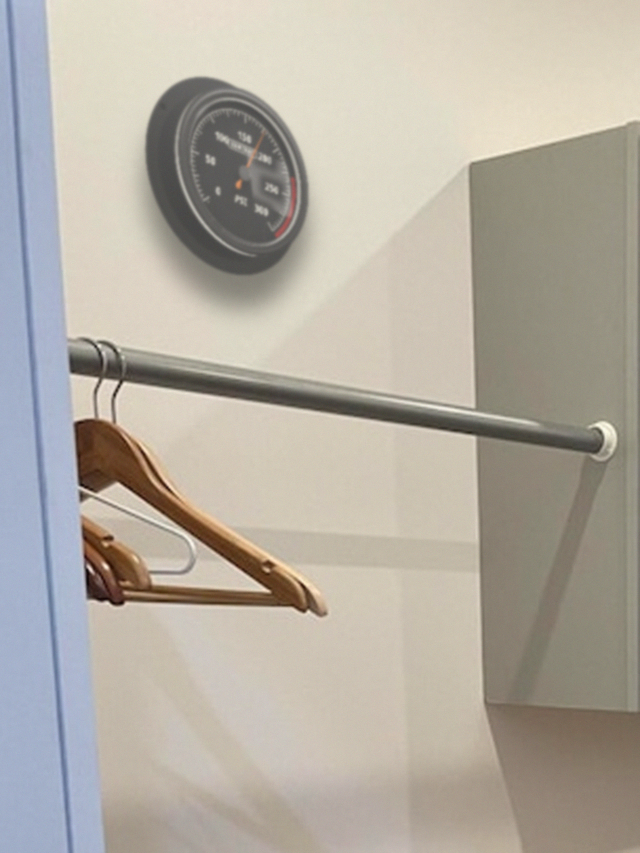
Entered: 175 psi
